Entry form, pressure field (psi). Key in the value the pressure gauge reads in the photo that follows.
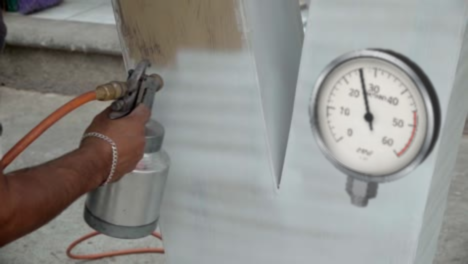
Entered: 26 psi
